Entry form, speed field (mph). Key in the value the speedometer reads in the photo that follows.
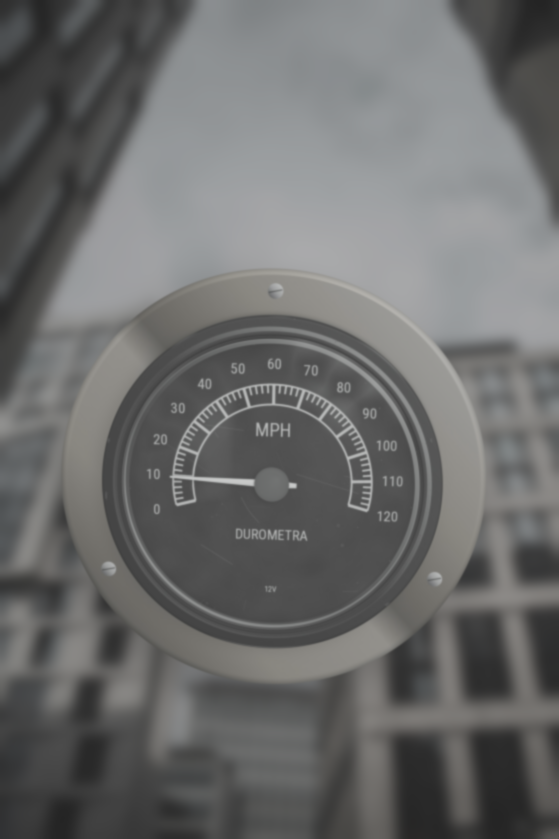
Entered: 10 mph
